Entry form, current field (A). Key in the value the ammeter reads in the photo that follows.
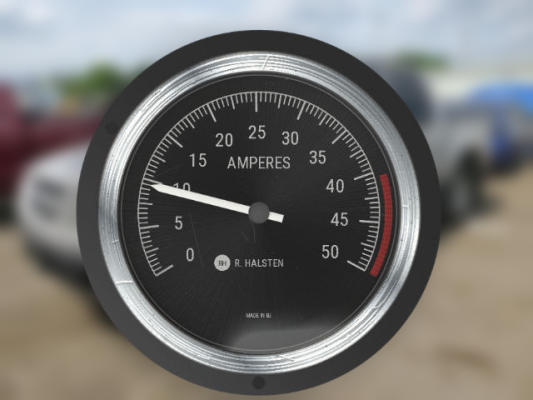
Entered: 9.5 A
